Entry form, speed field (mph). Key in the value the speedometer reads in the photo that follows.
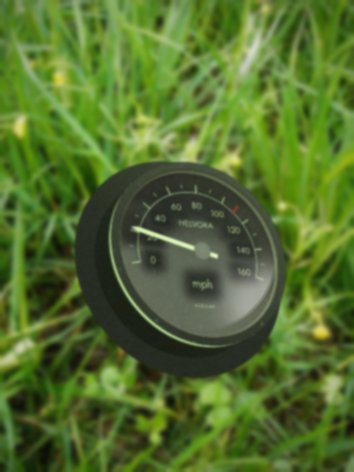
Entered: 20 mph
